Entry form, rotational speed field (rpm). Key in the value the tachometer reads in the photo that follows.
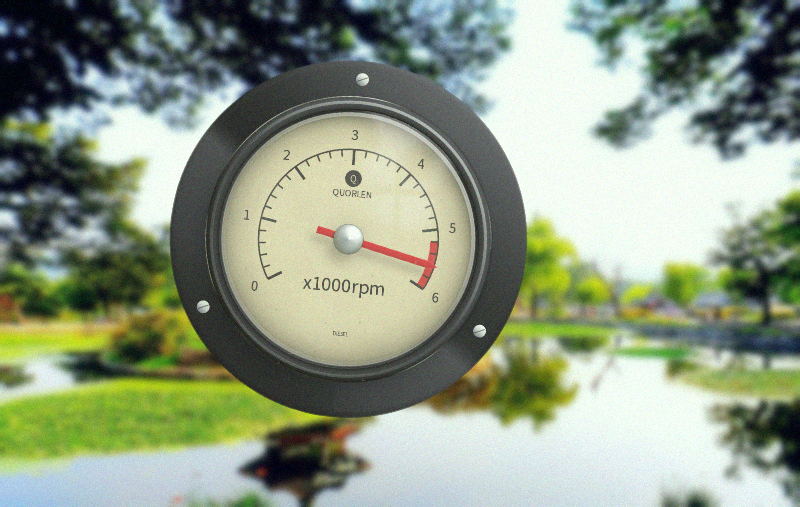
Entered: 5600 rpm
